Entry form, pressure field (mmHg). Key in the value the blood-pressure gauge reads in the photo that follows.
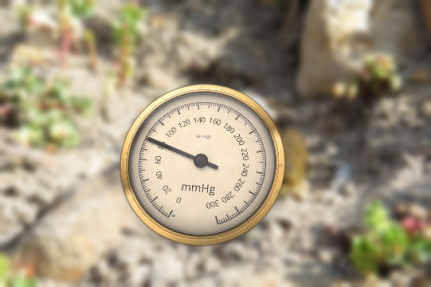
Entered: 80 mmHg
